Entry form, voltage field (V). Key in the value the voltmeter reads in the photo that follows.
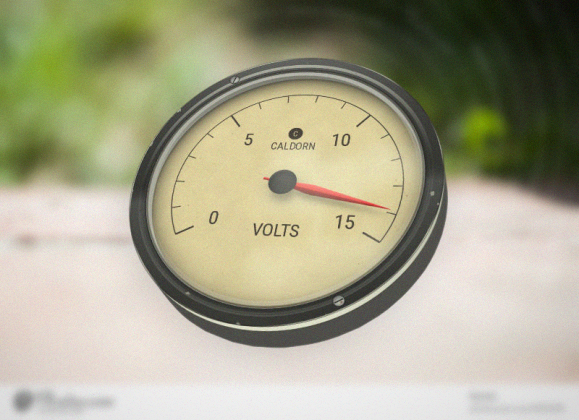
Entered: 14 V
